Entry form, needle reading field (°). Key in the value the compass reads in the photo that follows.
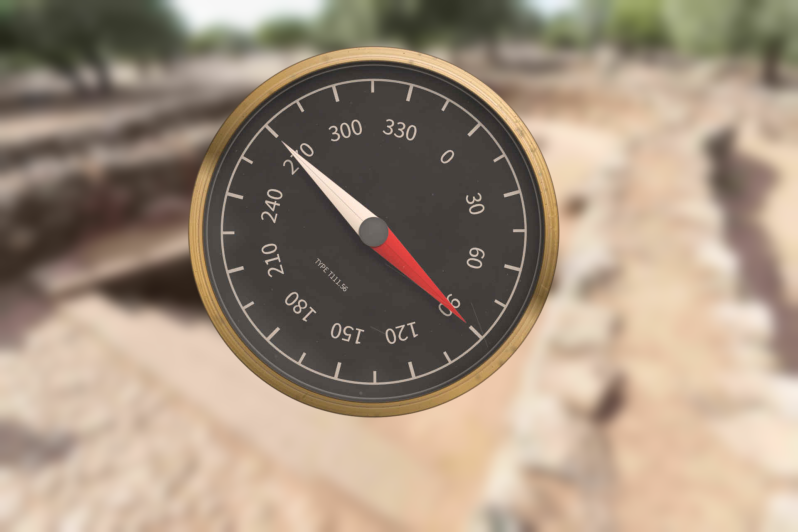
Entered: 90 °
